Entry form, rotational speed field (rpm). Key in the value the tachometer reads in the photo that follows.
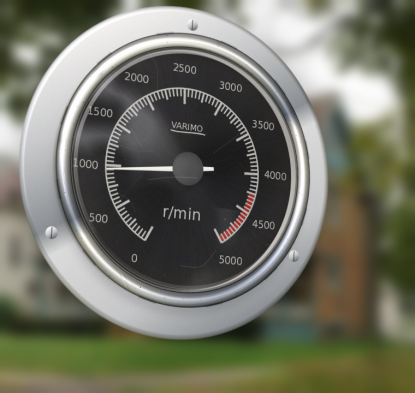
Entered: 950 rpm
